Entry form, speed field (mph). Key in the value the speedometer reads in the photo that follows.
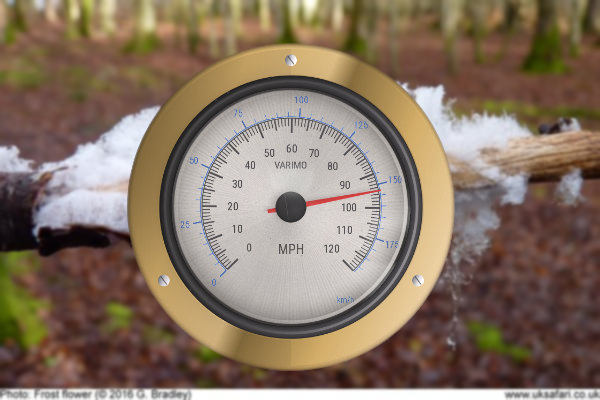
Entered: 95 mph
